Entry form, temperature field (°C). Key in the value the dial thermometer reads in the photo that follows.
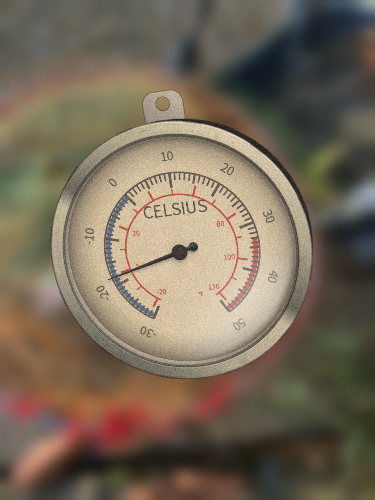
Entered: -18 °C
